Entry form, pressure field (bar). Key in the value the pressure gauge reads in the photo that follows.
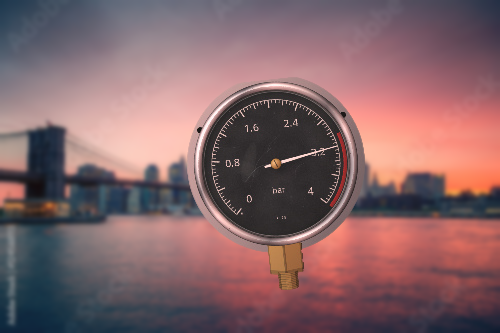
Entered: 3.2 bar
